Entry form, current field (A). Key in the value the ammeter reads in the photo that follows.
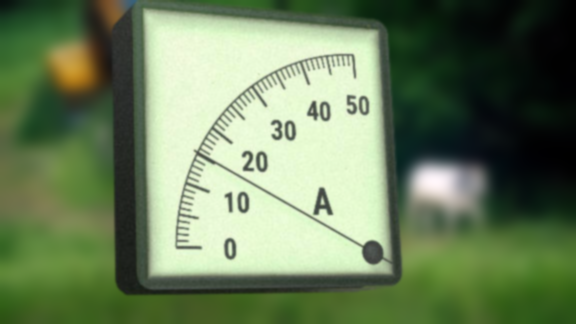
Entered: 15 A
